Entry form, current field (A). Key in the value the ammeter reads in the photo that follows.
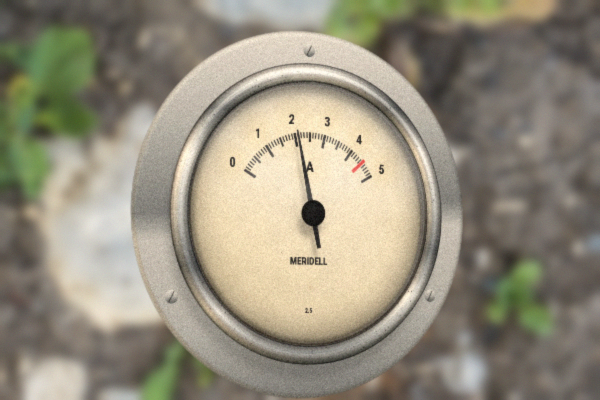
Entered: 2 A
